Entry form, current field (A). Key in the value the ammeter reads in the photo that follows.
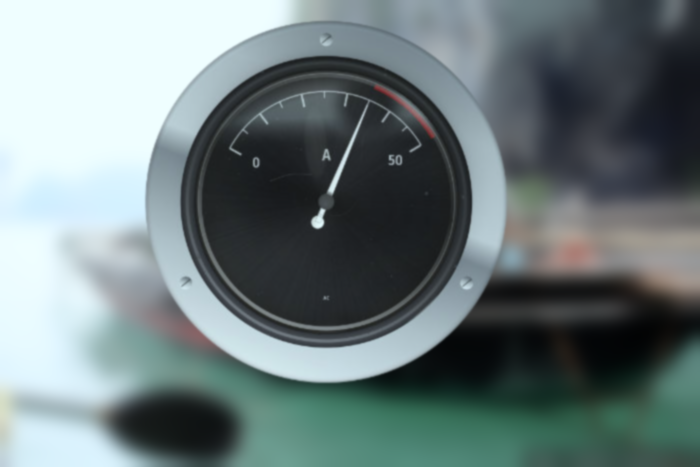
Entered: 35 A
